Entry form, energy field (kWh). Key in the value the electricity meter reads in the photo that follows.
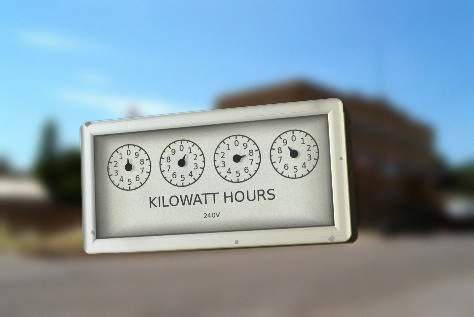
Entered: 79 kWh
